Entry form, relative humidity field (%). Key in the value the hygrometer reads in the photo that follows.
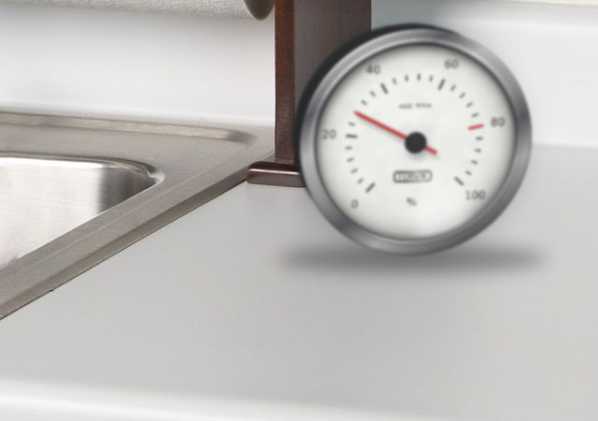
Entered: 28 %
